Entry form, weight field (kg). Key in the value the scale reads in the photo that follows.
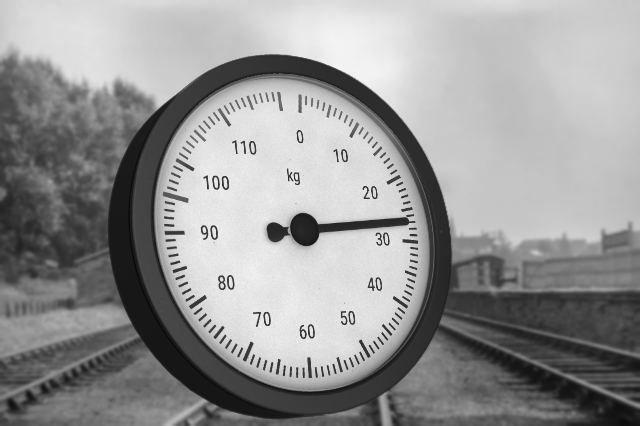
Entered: 27 kg
